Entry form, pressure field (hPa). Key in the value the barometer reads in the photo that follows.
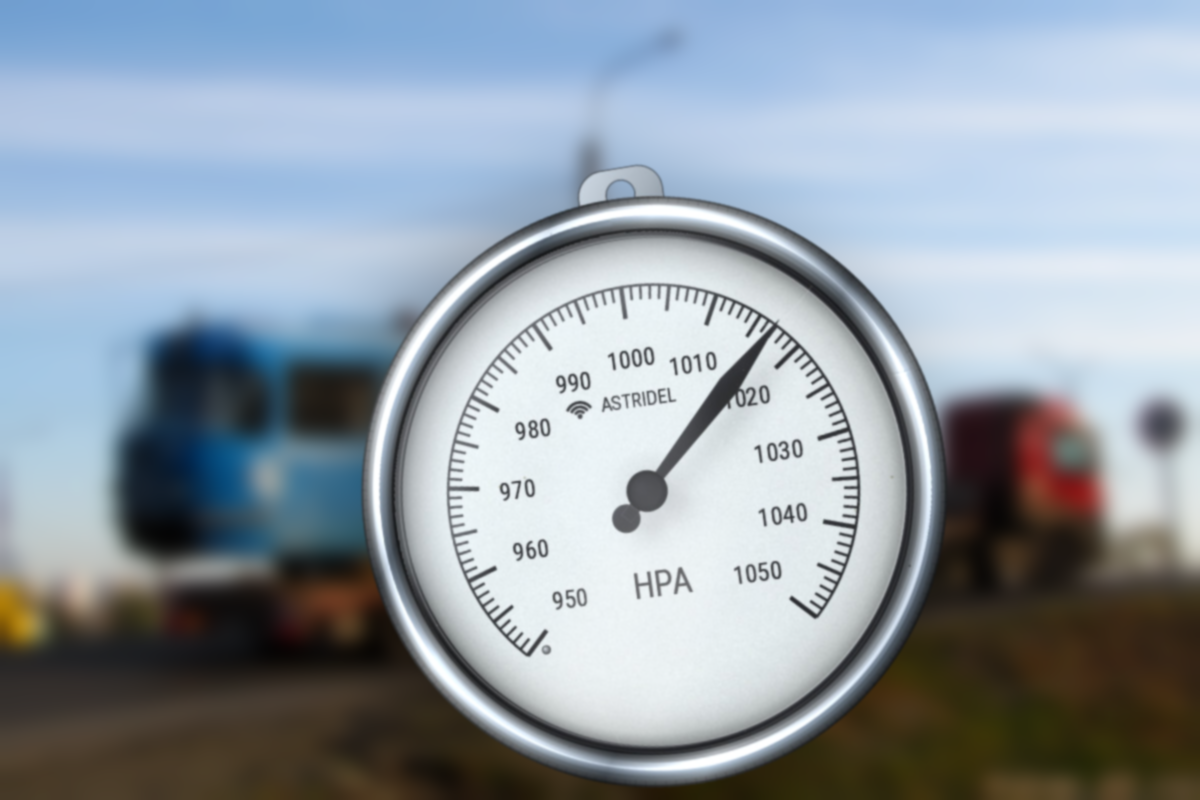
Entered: 1017 hPa
